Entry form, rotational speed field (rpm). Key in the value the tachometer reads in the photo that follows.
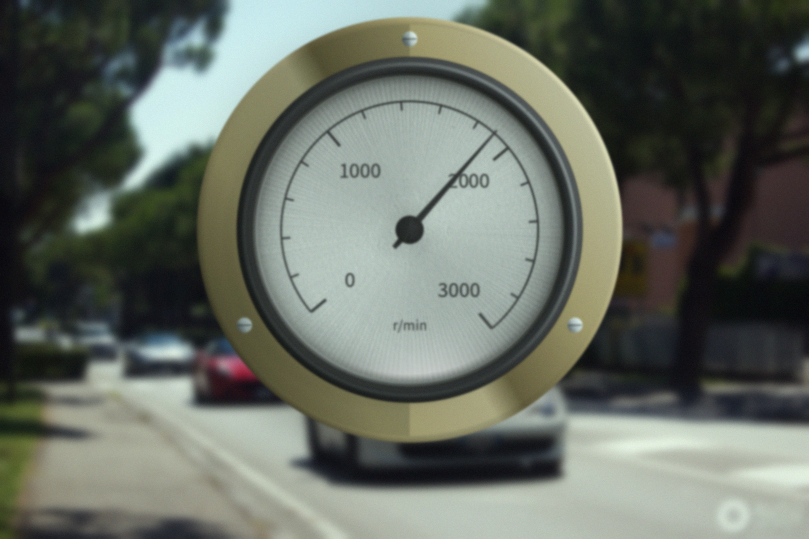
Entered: 1900 rpm
